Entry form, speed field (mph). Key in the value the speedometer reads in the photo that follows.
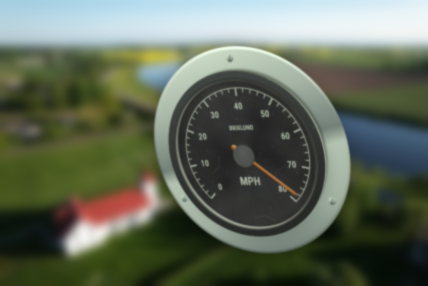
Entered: 78 mph
